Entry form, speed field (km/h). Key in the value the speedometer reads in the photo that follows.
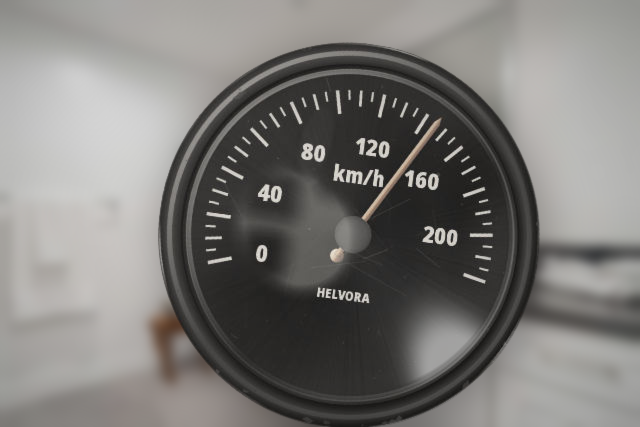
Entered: 145 km/h
